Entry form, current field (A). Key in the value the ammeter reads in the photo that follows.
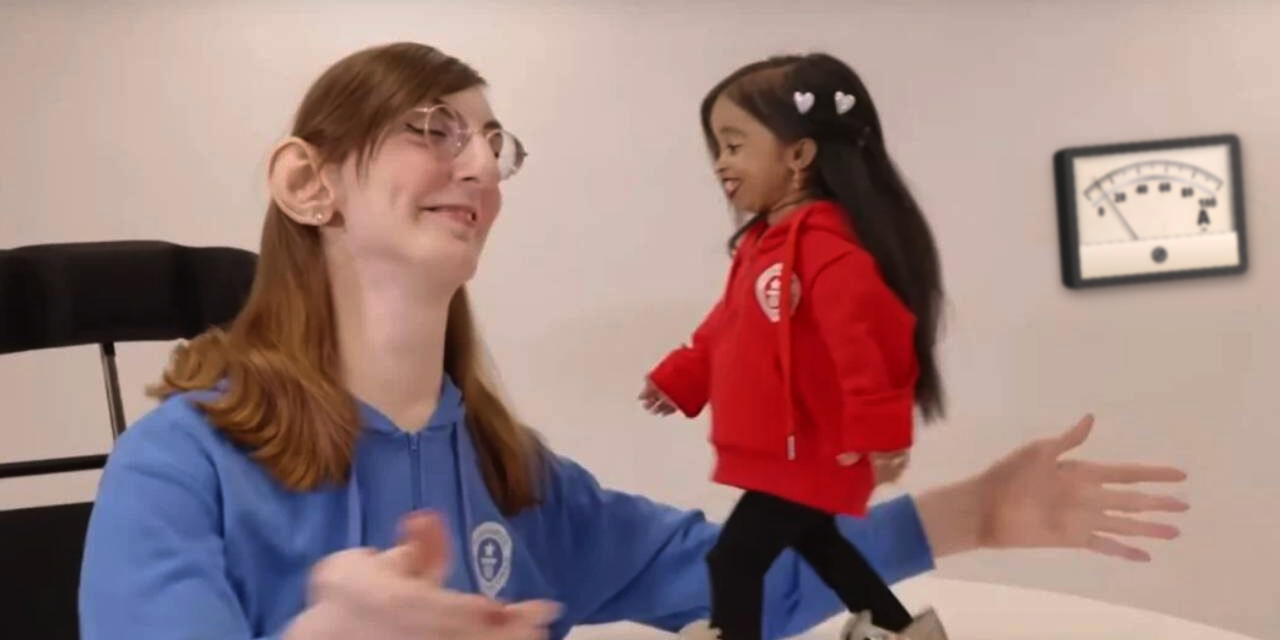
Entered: 10 A
